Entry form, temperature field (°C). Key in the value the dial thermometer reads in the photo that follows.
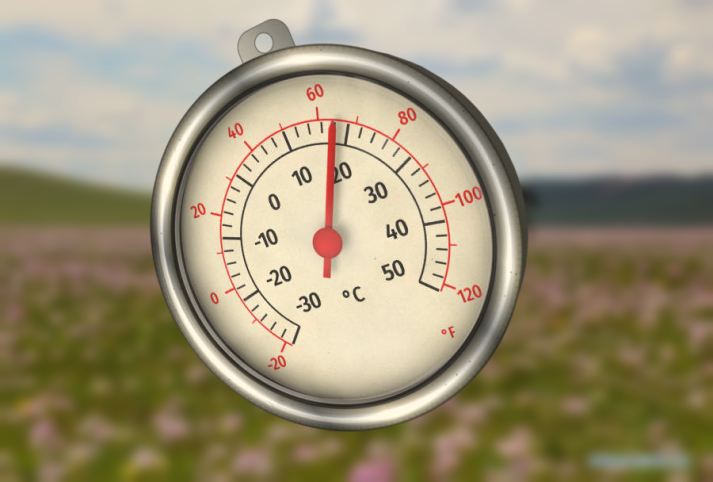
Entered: 18 °C
